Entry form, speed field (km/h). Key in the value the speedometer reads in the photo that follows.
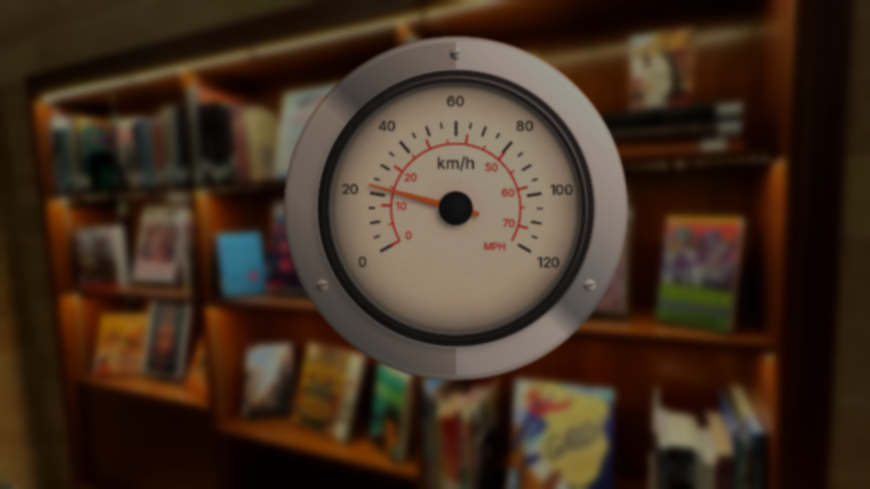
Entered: 22.5 km/h
